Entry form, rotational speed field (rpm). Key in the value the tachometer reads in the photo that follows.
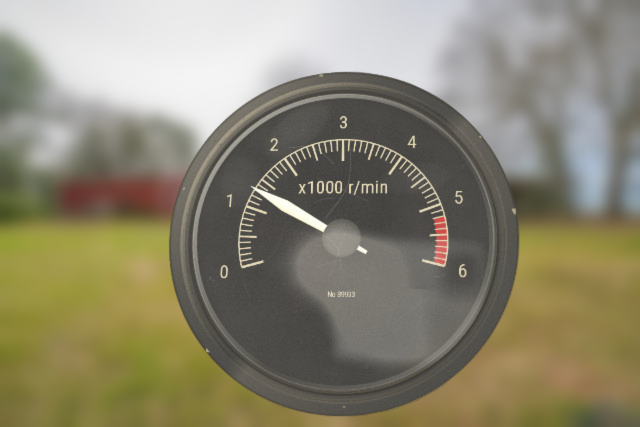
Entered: 1300 rpm
